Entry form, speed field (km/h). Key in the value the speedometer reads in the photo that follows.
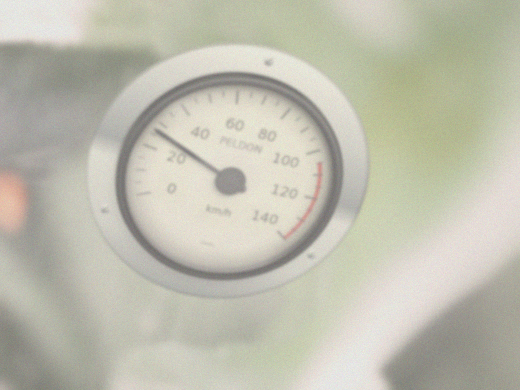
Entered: 27.5 km/h
